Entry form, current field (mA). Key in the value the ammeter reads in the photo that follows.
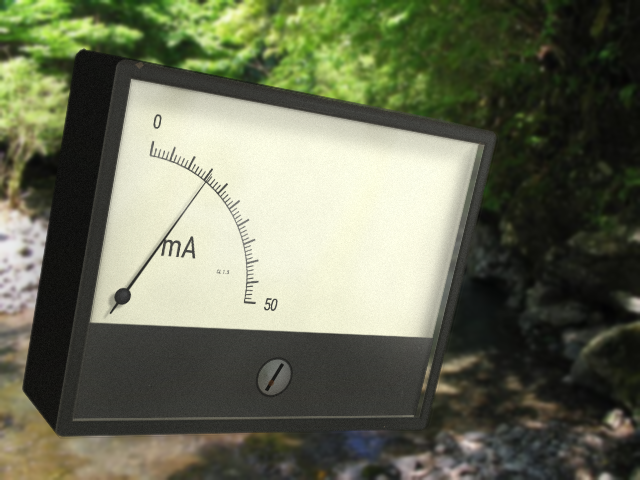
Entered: 15 mA
